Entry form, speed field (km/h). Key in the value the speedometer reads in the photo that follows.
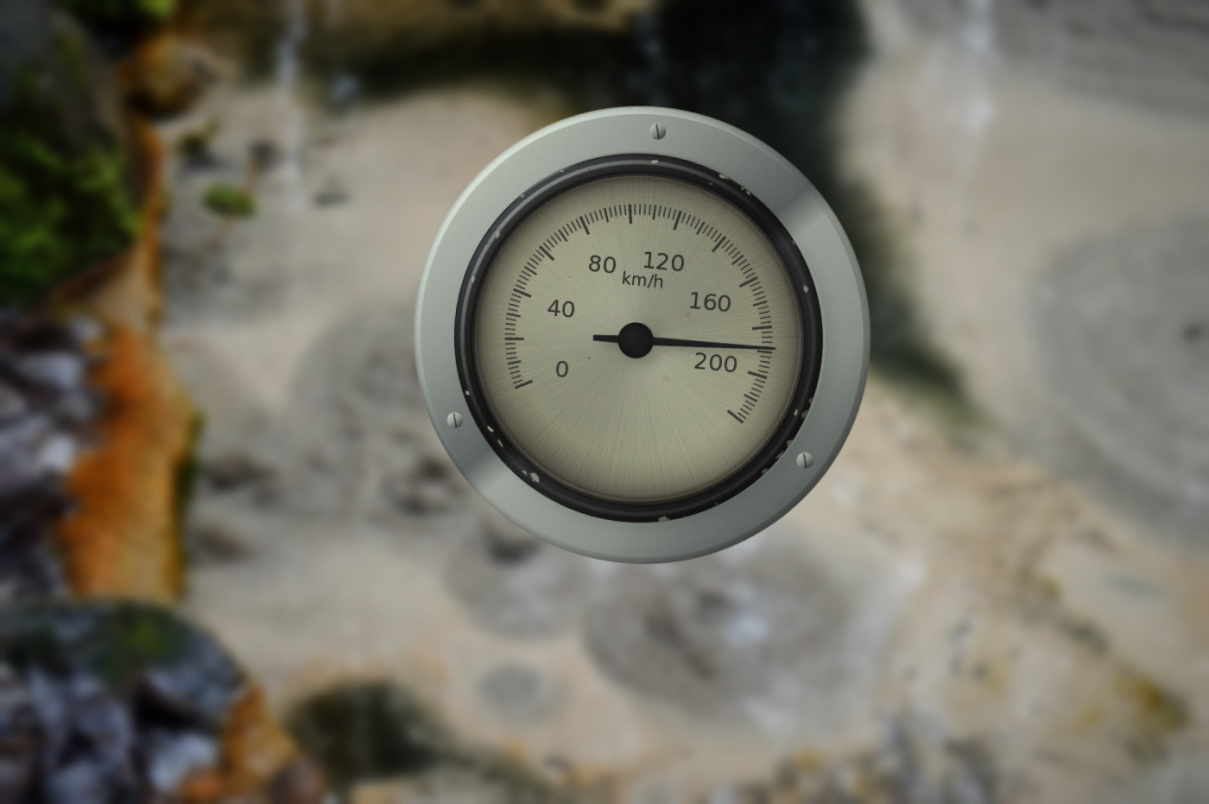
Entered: 188 km/h
